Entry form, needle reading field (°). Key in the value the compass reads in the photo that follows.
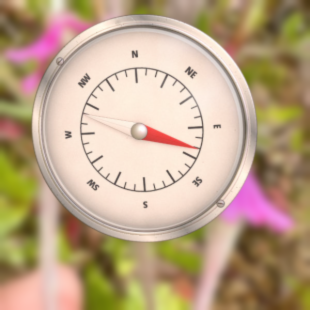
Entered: 110 °
